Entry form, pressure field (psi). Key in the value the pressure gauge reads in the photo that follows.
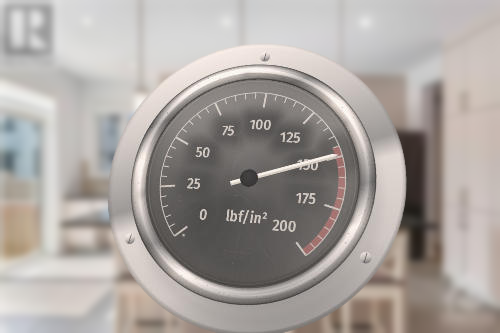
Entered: 150 psi
